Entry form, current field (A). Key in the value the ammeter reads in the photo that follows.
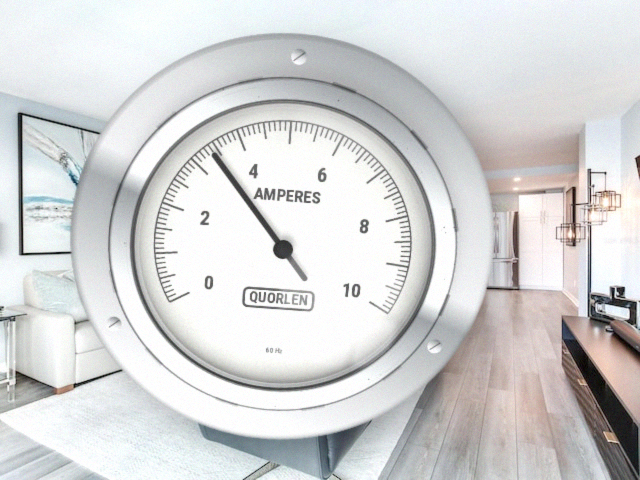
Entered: 3.4 A
